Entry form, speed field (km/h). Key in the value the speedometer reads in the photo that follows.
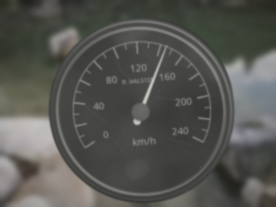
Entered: 145 km/h
